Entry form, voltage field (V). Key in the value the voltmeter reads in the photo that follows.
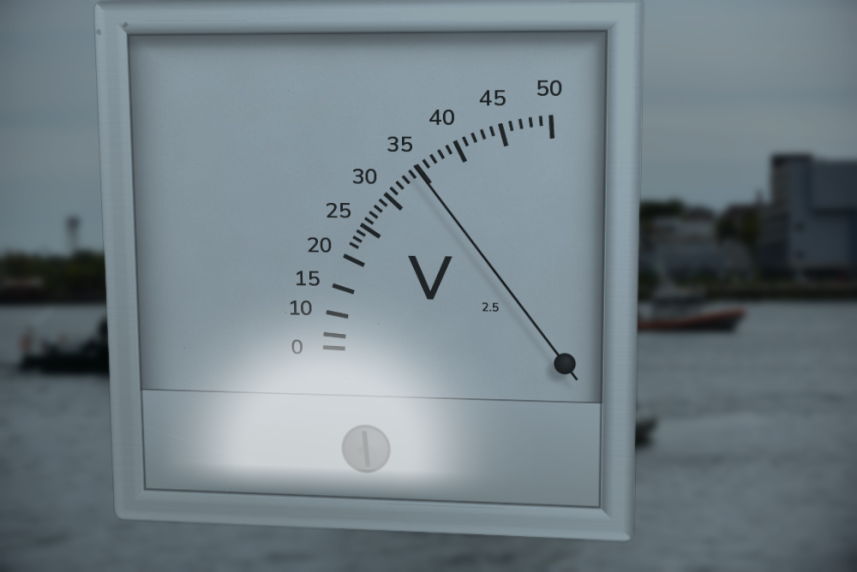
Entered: 35 V
